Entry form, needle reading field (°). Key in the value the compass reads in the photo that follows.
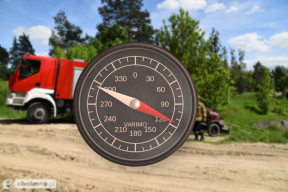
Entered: 115 °
